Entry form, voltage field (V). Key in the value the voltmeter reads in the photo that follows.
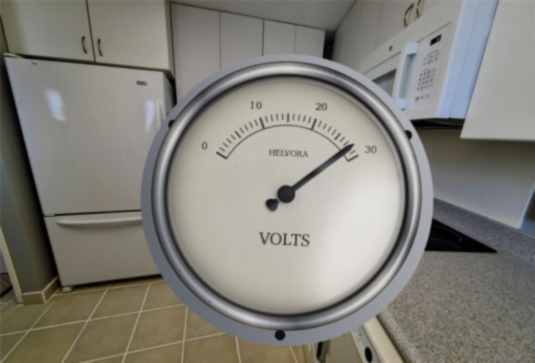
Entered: 28 V
